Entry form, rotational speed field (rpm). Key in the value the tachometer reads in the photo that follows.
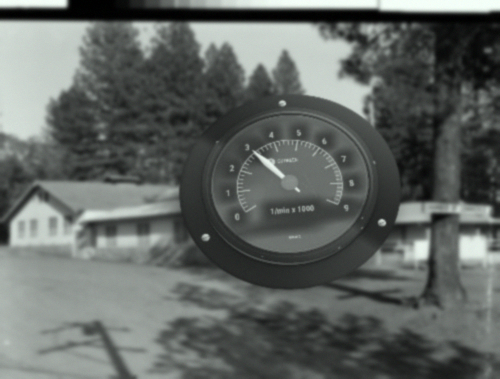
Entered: 3000 rpm
